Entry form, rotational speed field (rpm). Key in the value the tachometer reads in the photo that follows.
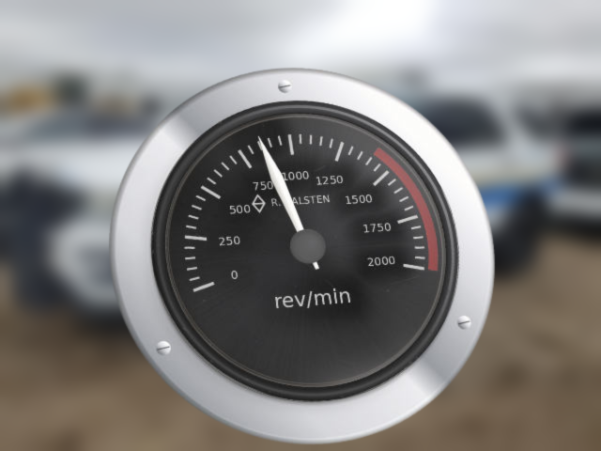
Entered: 850 rpm
